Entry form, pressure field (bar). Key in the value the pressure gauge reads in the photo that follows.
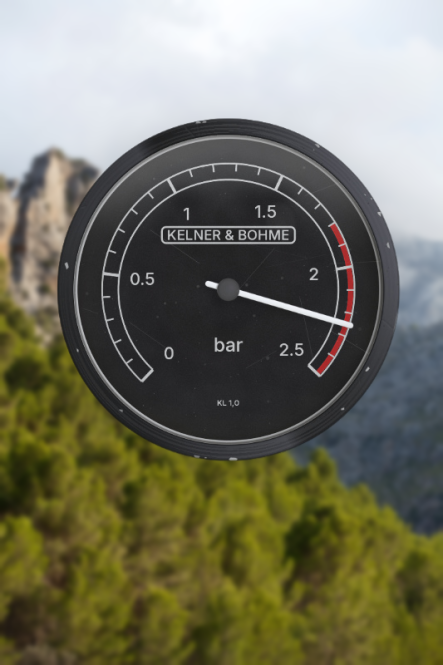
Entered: 2.25 bar
